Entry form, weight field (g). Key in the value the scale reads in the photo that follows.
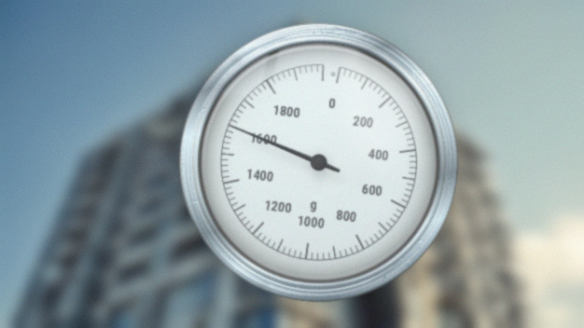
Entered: 1600 g
